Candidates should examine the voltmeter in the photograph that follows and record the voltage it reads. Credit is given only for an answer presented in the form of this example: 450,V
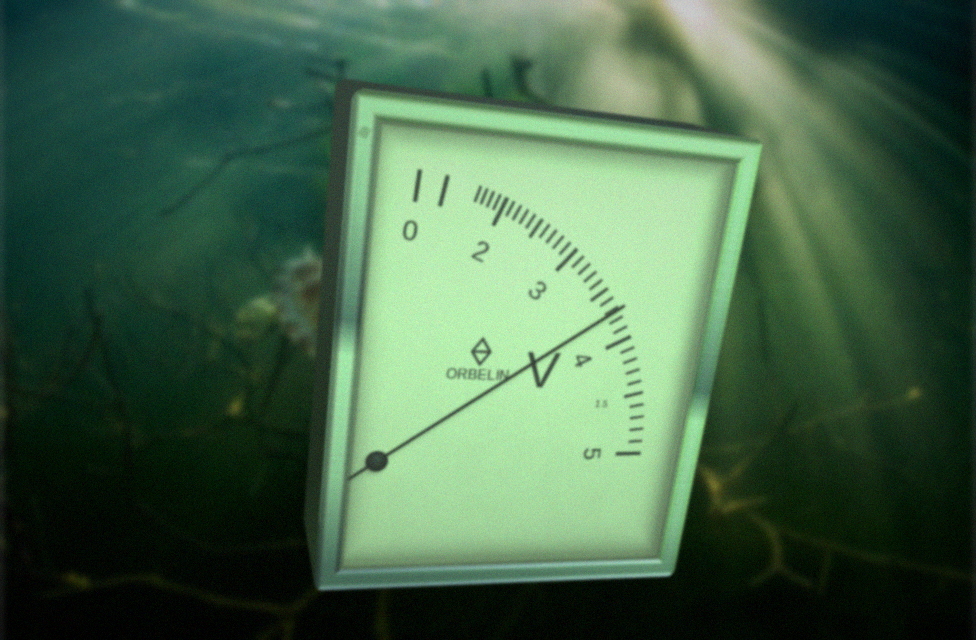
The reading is 3.7,V
